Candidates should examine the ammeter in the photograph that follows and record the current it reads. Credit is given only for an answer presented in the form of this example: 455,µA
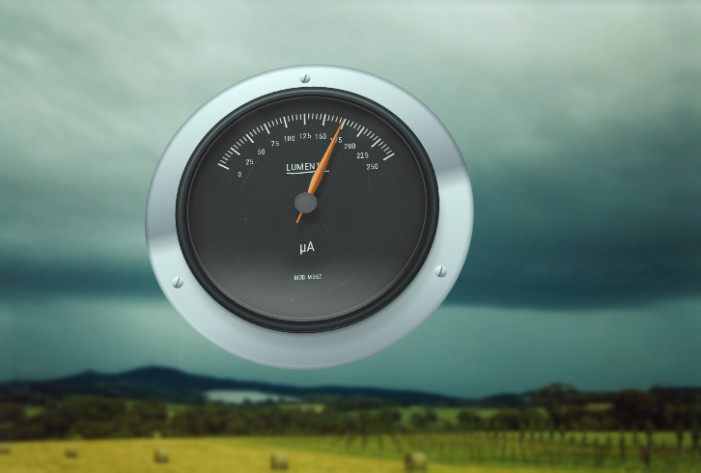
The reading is 175,µA
